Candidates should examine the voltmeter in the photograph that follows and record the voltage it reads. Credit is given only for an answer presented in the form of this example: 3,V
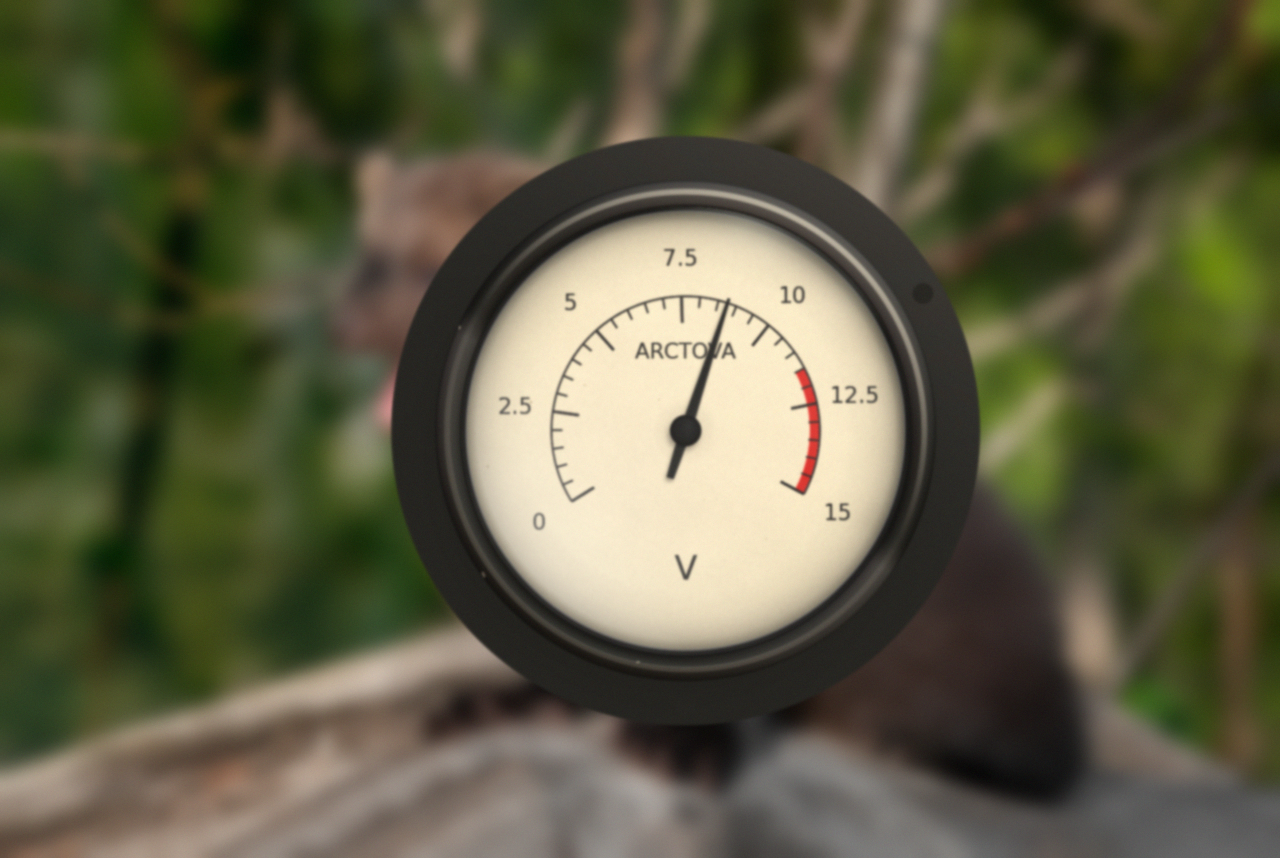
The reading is 8.75,V
